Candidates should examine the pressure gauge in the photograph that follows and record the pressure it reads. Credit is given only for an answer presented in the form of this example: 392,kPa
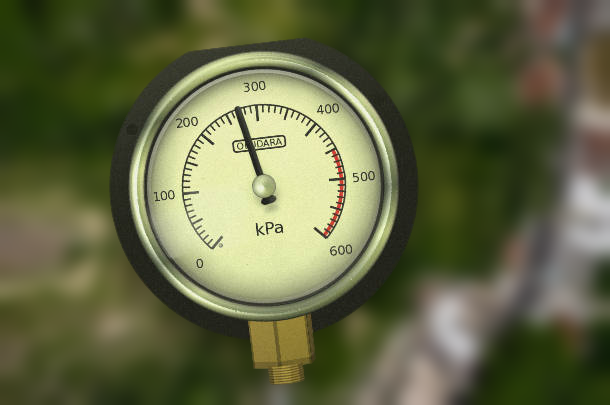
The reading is 270,kPa
